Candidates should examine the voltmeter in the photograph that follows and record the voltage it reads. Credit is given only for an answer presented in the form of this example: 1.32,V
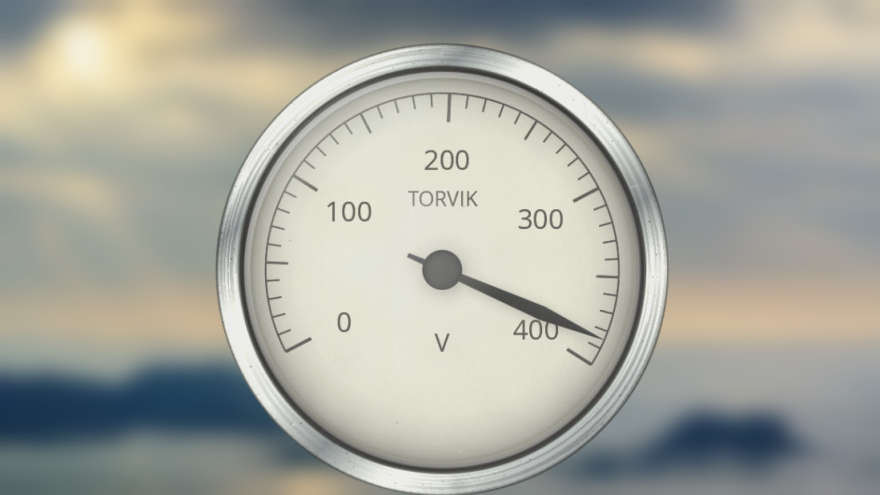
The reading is 385,V
